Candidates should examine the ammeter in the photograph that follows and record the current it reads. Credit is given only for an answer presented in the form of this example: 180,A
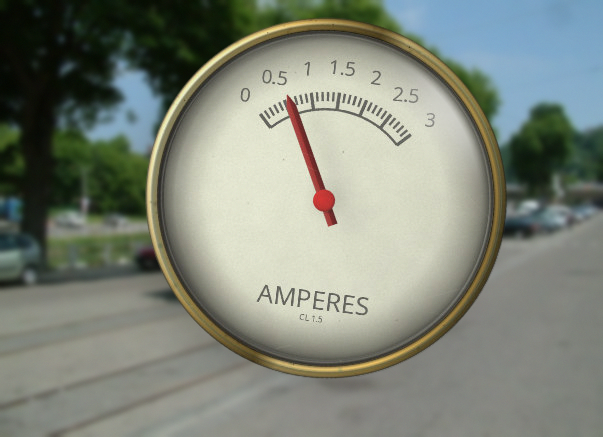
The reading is 0.6,A
